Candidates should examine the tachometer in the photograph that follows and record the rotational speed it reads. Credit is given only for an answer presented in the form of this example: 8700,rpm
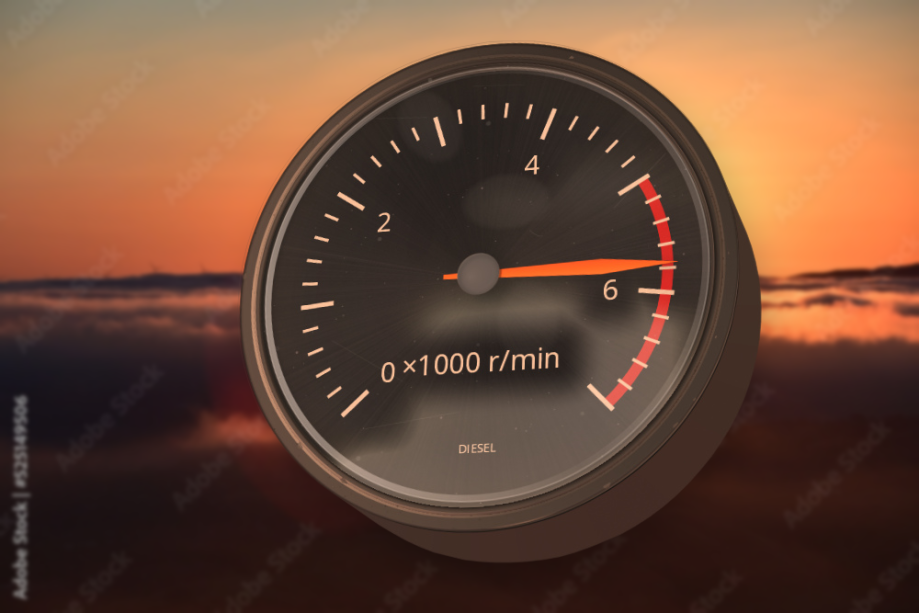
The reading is 5800,rpm
